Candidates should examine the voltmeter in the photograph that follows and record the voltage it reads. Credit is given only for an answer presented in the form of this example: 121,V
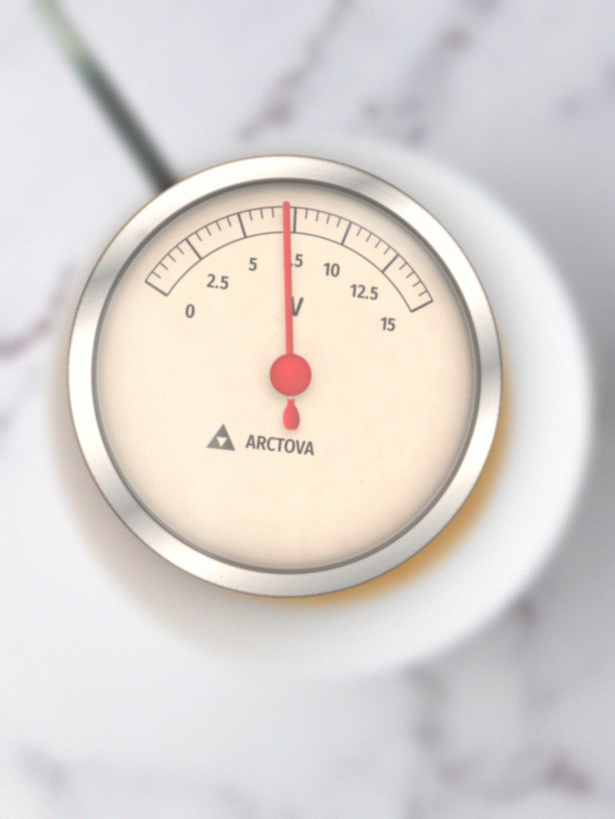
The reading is 7,V
